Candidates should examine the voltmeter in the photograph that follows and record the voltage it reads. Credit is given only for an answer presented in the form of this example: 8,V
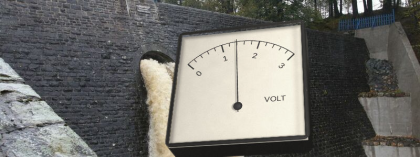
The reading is 1.4,V
